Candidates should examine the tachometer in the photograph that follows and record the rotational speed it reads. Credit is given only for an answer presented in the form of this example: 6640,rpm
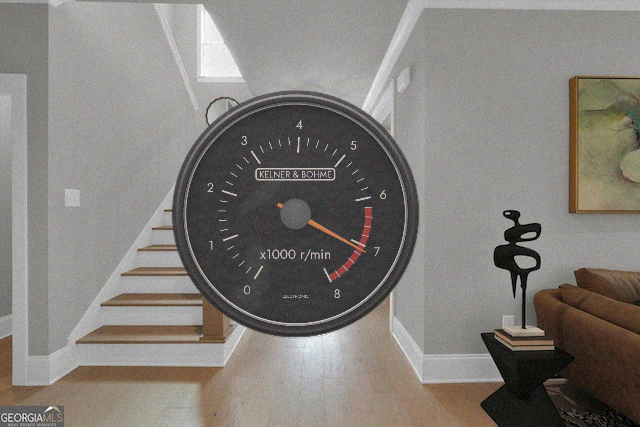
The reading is 7100,rpm
